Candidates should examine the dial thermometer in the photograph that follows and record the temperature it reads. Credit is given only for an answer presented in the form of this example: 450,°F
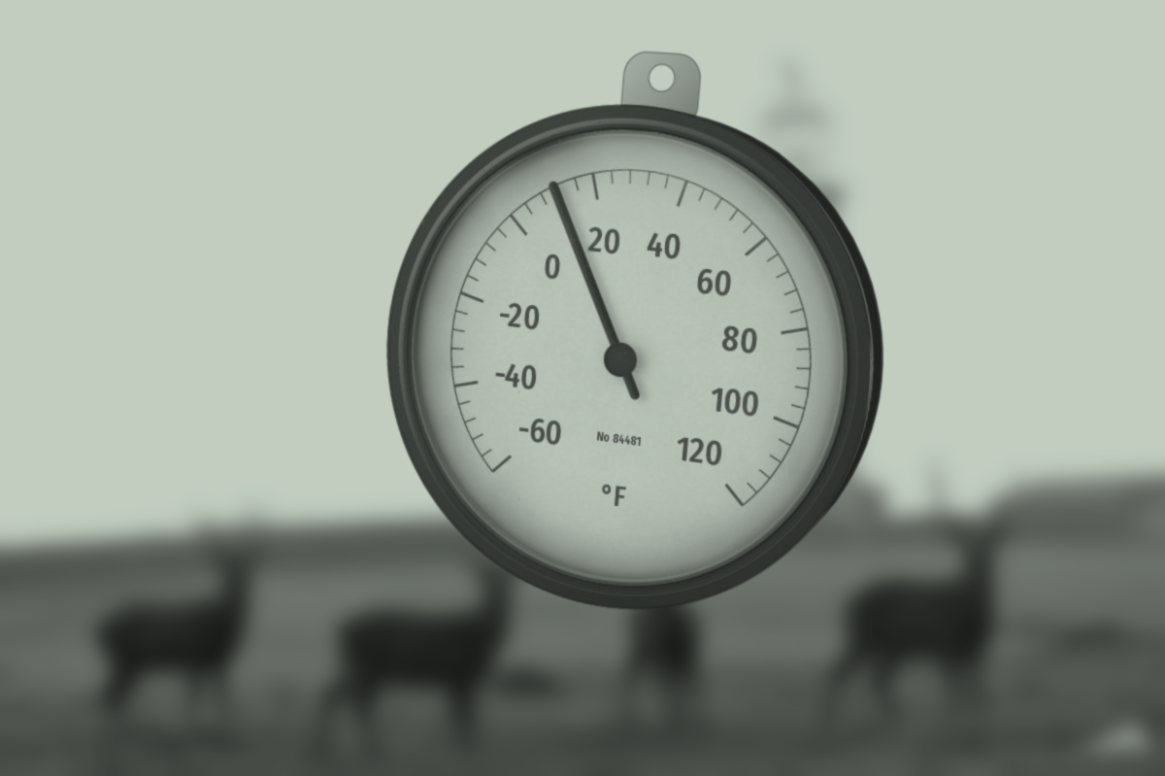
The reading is 12,°F
